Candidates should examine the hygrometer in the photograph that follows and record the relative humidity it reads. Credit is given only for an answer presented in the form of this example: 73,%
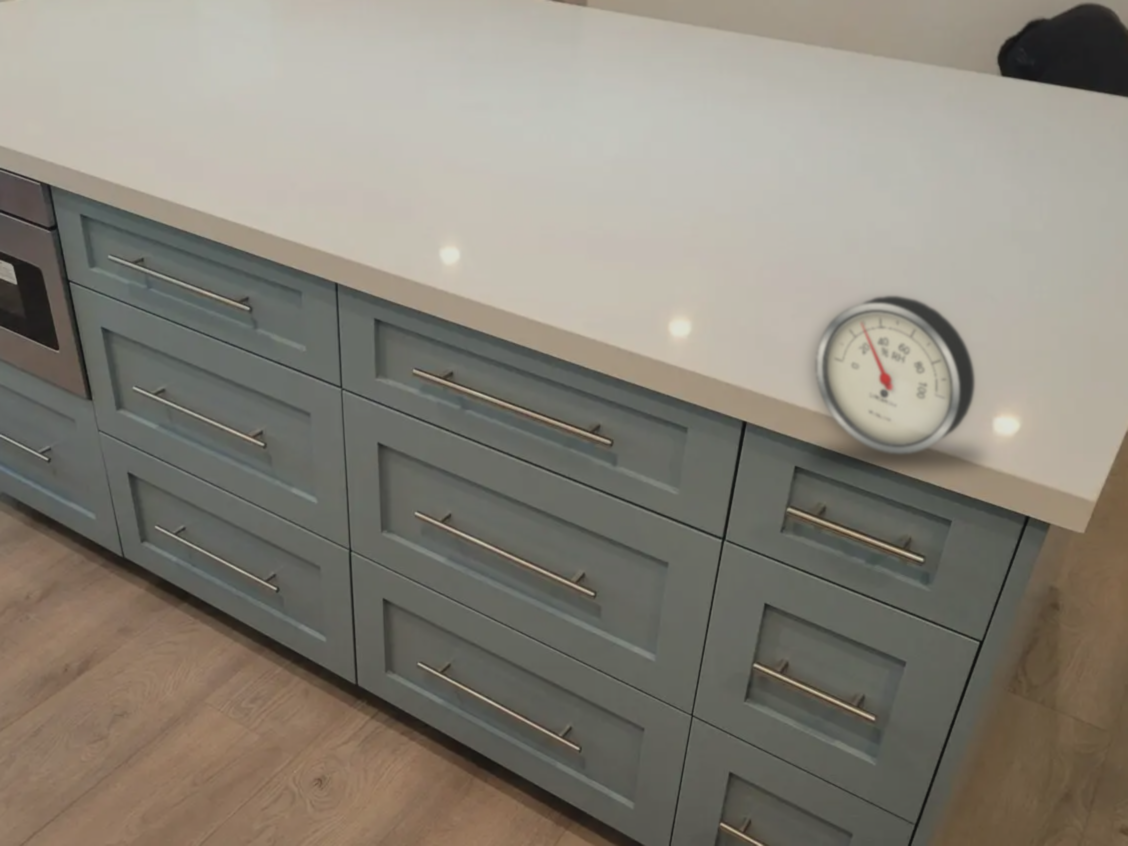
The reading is 30,%
